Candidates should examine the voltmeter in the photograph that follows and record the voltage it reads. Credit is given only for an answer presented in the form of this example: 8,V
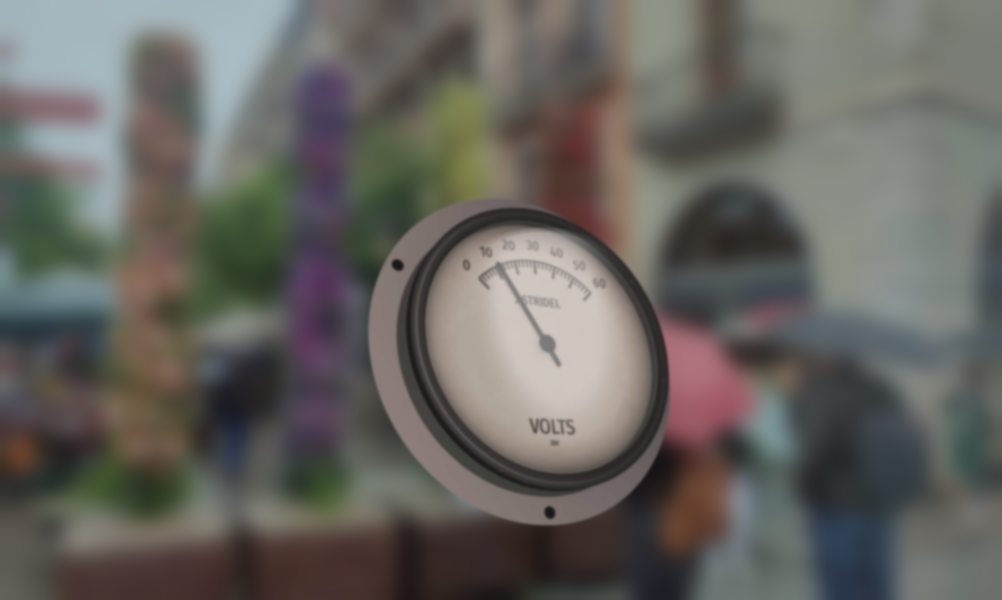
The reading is 10,V
